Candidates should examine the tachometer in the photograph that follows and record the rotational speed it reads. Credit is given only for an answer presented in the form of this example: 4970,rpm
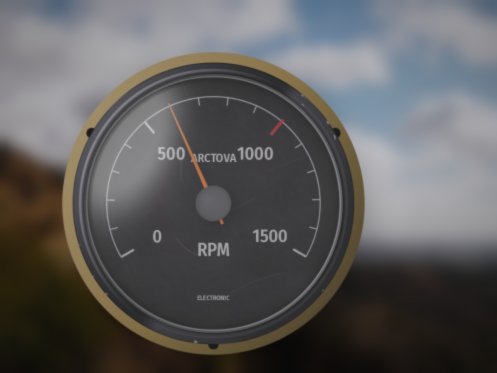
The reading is 600,rpm
